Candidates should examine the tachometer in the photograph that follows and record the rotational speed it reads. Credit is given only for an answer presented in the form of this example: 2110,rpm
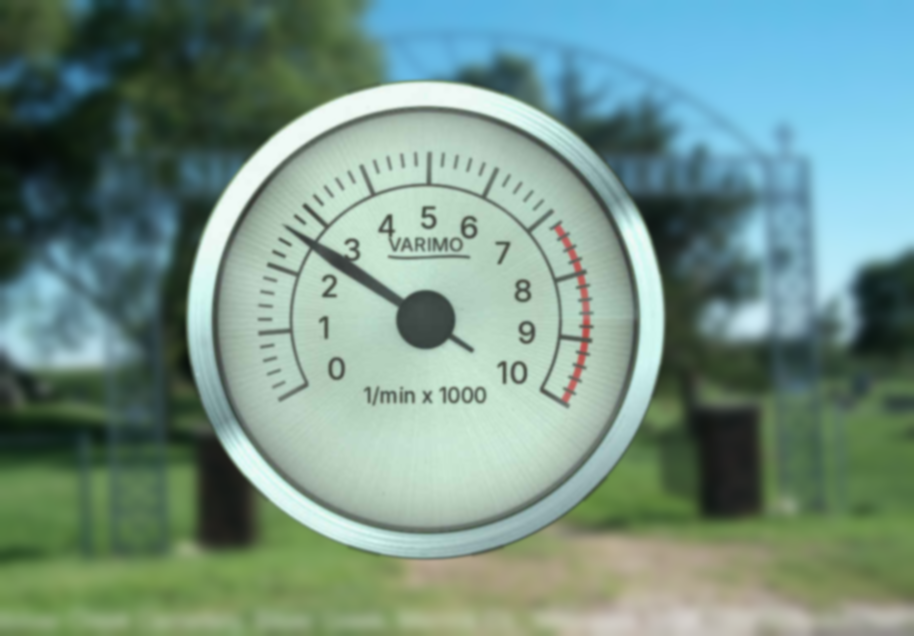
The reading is 2600,rpm
